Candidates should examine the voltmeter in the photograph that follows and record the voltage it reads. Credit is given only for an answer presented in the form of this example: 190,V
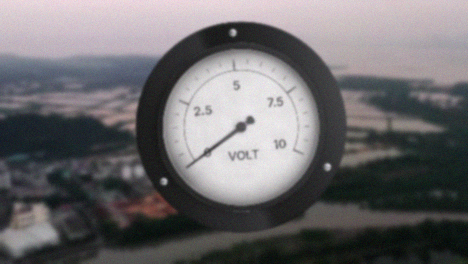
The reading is 0,V
